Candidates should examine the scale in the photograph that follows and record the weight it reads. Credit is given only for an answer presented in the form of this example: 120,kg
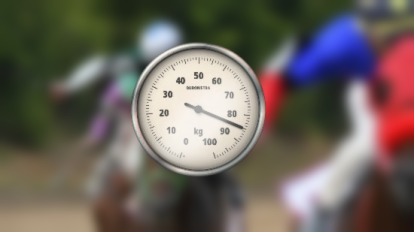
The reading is 85,kg
